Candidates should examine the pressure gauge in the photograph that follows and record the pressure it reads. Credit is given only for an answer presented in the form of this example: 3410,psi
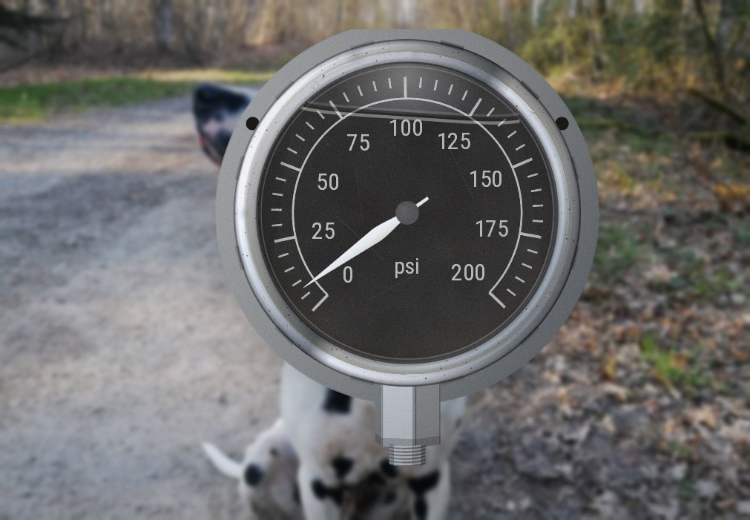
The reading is 7.5,psi
